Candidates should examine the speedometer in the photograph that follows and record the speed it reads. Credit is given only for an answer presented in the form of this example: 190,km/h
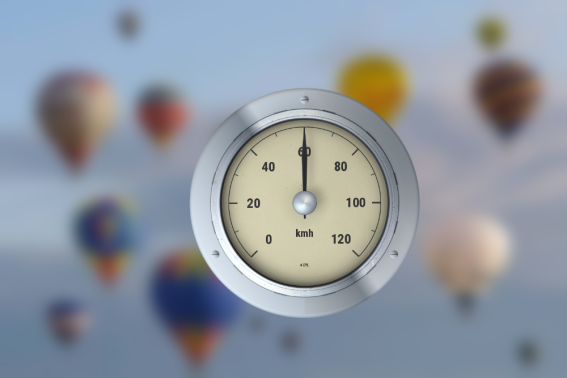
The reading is 60,km/h
